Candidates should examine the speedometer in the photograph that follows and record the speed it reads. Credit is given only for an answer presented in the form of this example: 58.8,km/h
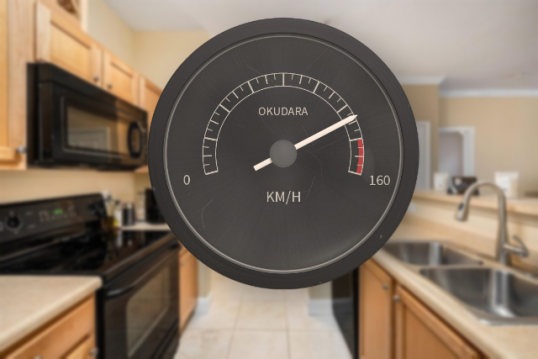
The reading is 127.5,km/h
